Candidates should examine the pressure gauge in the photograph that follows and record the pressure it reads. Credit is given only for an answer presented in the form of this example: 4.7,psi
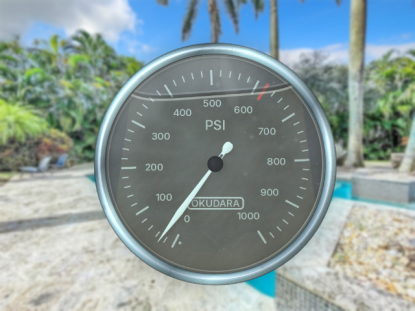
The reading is 30,psi
